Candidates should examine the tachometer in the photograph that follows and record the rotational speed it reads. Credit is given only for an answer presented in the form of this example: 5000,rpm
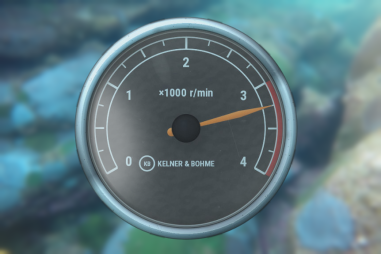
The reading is 3250,rpm
